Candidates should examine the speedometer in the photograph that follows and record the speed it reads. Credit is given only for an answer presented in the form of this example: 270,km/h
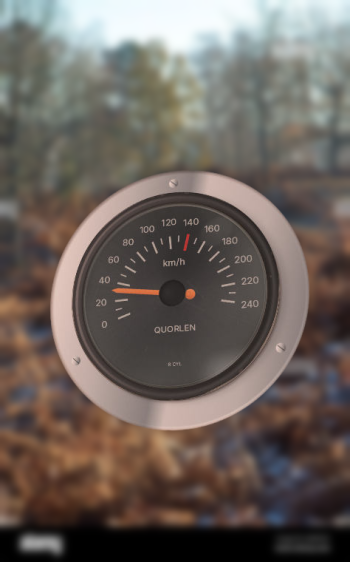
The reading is 30,km/h
